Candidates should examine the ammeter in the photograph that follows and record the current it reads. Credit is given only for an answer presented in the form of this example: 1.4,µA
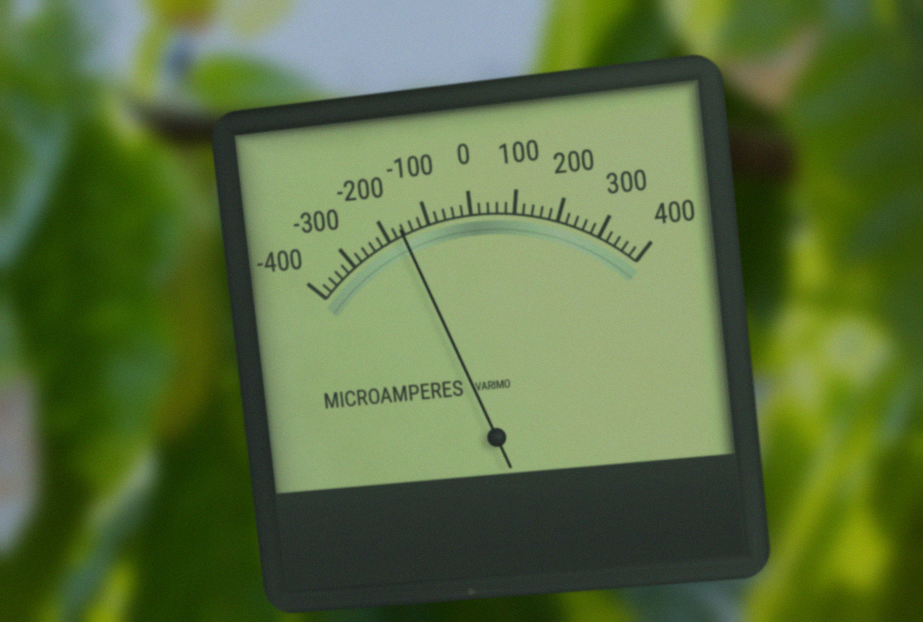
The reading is -160,µA
